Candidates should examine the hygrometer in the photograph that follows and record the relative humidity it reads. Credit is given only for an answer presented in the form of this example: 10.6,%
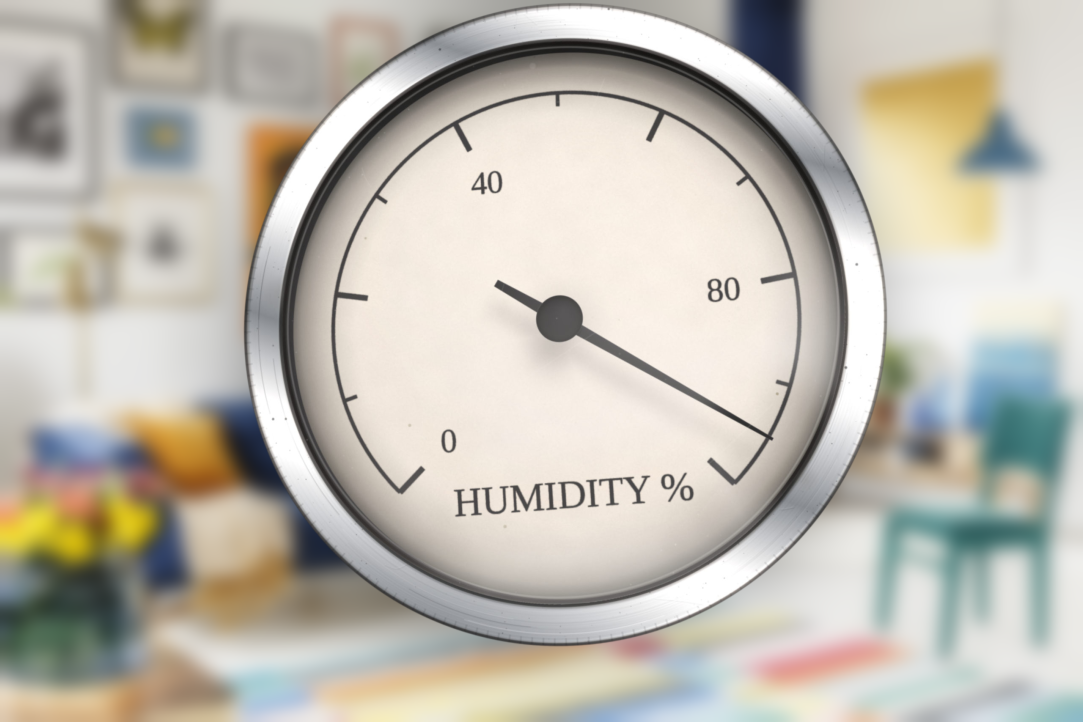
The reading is 95,%
